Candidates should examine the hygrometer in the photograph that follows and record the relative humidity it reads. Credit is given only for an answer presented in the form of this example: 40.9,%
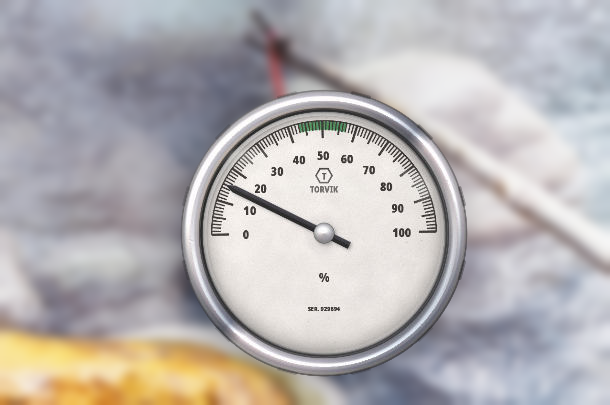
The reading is 15,%
